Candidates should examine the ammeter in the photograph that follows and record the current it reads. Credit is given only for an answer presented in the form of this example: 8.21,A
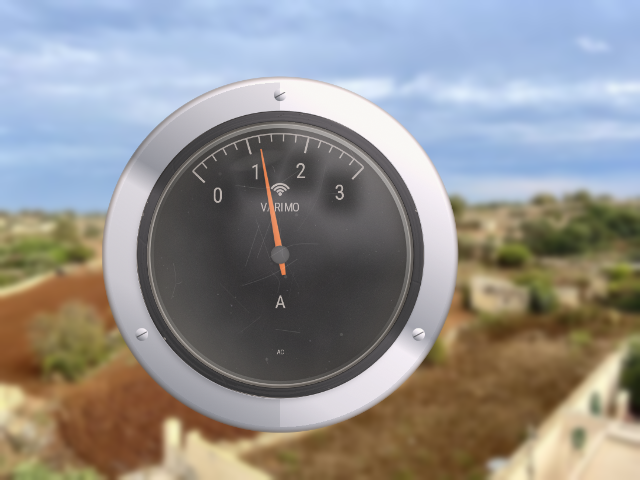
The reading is 1.2,A
